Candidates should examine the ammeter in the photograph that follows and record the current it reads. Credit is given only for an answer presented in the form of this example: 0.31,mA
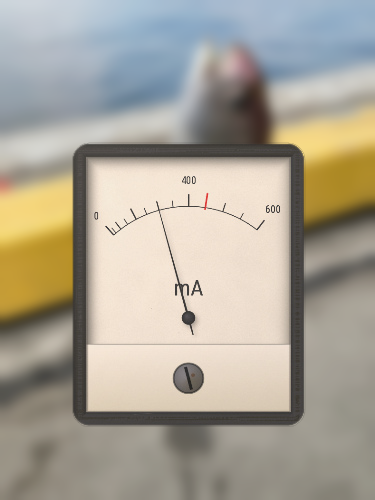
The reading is 300,mA
